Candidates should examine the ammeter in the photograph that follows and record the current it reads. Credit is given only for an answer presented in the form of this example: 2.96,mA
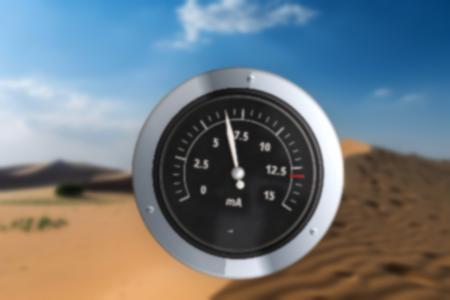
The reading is 6.5,mA
